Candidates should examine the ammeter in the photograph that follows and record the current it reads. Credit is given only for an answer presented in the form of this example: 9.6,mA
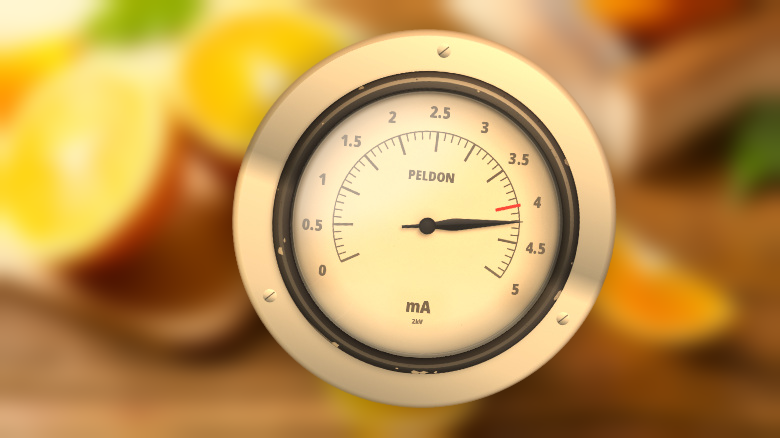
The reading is 4.2,mA
